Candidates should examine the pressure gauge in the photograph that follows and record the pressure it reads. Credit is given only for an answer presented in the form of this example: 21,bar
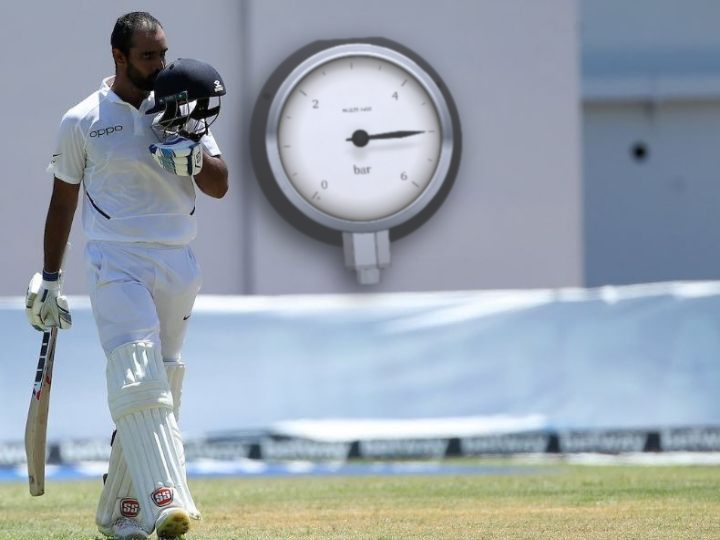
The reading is 5,bar
